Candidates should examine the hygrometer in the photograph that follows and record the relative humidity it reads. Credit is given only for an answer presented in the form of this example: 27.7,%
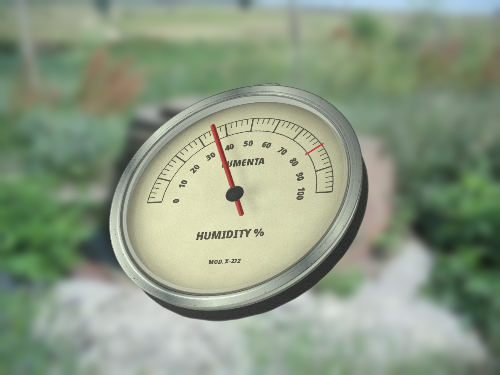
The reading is 36,%
